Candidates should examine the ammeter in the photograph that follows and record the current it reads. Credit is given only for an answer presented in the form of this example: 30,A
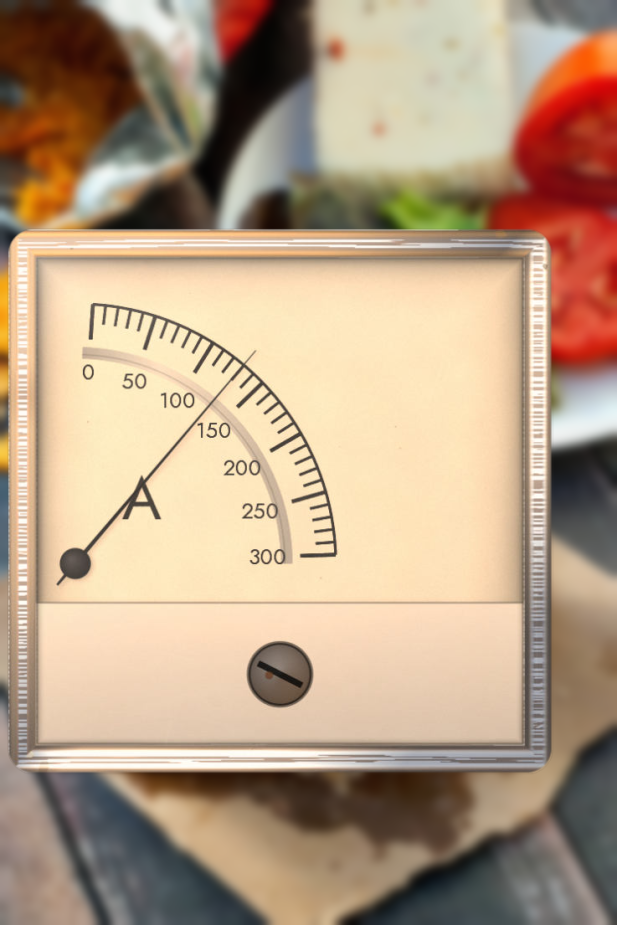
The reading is 130,A
